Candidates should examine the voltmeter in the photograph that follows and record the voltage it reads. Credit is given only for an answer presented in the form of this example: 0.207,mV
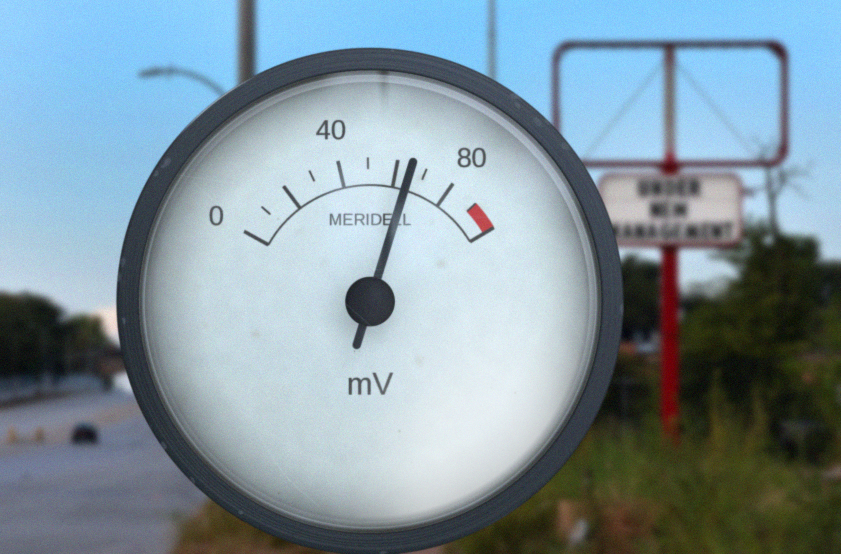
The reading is 65,mV
